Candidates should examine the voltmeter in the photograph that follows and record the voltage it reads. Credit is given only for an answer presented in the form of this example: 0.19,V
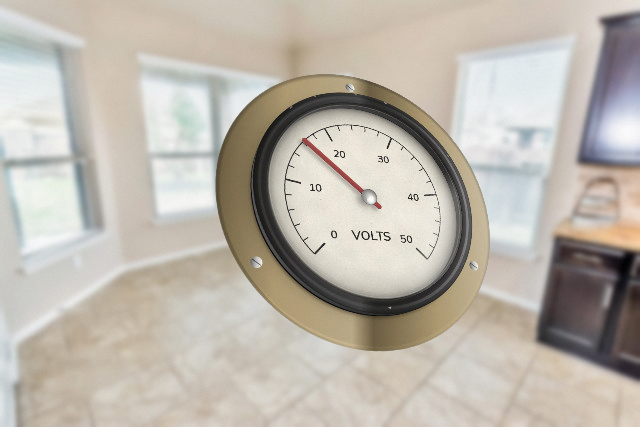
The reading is 16,V
